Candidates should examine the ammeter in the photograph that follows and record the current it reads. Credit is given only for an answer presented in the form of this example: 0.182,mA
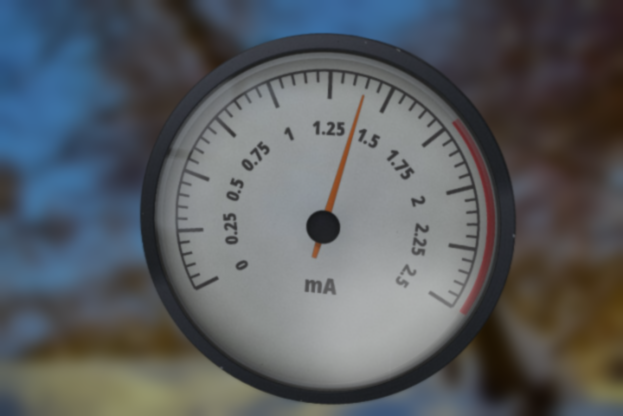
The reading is 1.4,mA
